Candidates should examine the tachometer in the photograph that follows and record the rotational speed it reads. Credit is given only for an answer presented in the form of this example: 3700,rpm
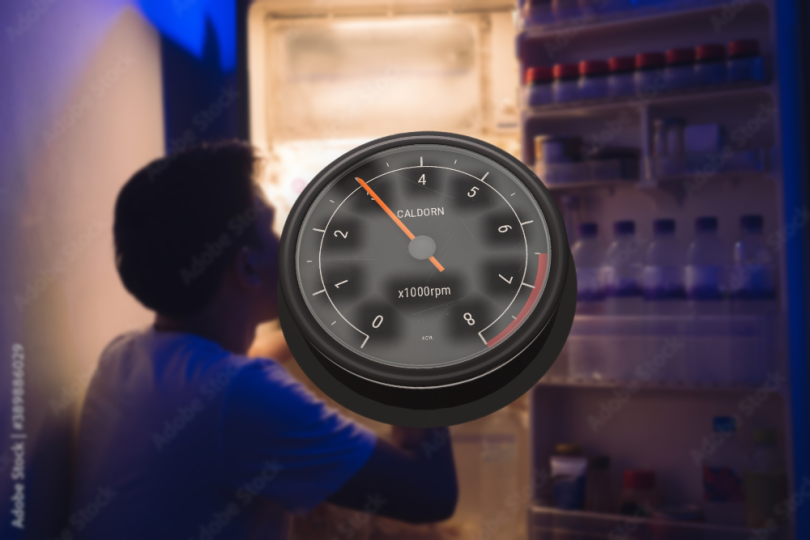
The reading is 3000,rpm
